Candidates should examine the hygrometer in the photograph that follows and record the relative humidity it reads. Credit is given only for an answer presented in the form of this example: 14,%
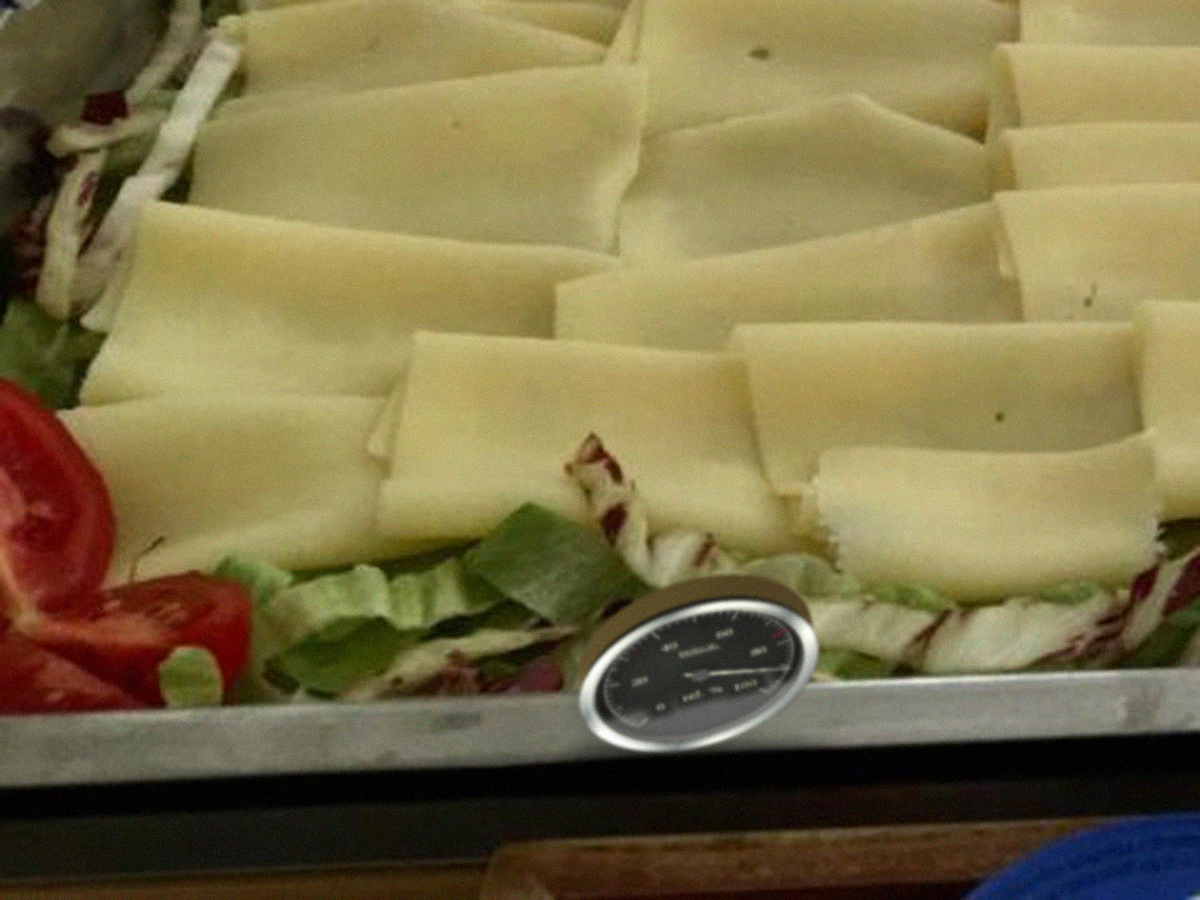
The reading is 90,%
